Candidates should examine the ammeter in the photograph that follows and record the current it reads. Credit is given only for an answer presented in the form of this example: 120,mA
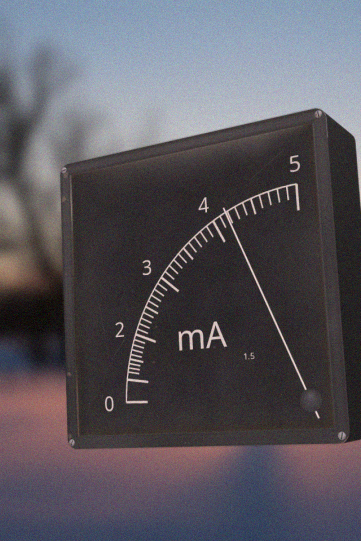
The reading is 4.2,mA
